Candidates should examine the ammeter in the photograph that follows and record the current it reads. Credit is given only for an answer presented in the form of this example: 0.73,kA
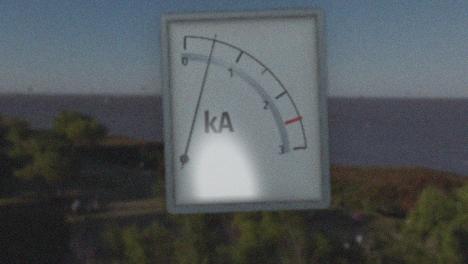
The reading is 0.5,kA
